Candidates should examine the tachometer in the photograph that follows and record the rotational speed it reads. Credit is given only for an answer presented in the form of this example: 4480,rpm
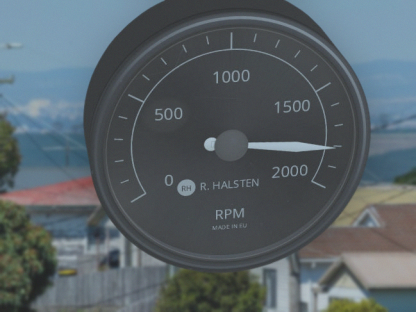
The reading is 1800,rpm
